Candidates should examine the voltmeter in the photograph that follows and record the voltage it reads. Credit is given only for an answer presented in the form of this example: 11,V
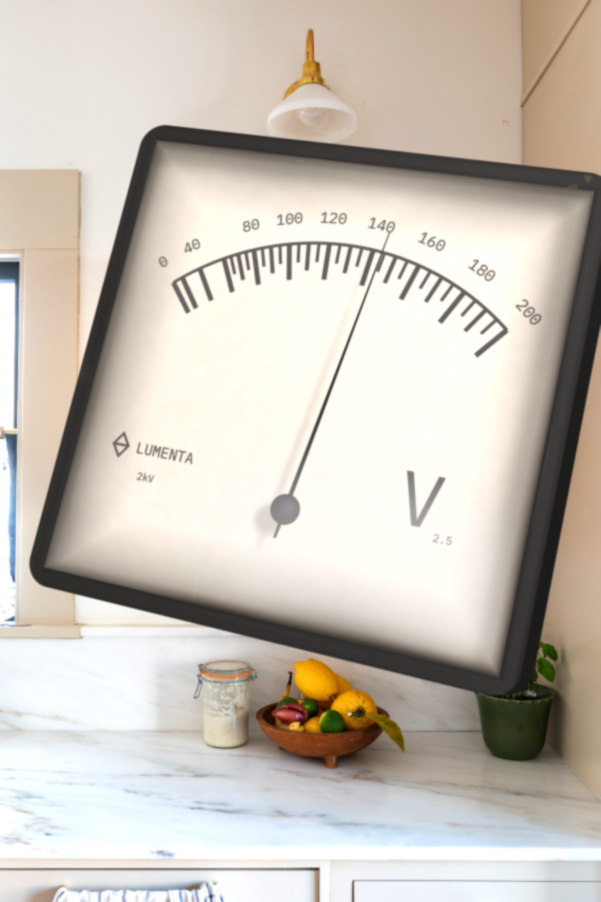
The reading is 145,V
